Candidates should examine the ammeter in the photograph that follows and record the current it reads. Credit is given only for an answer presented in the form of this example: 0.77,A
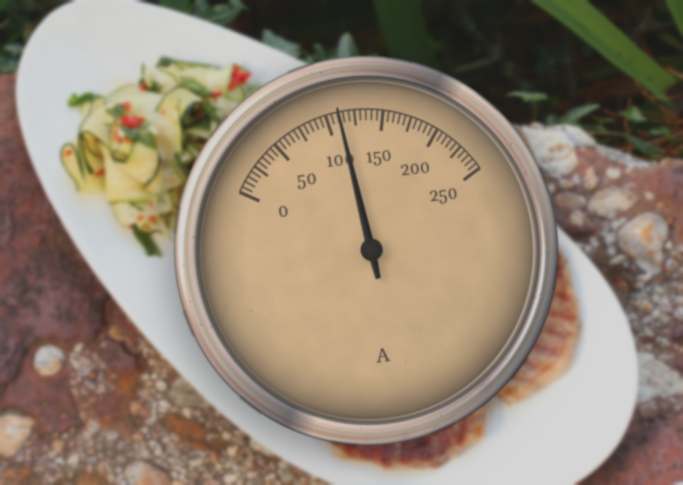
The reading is 110,A
